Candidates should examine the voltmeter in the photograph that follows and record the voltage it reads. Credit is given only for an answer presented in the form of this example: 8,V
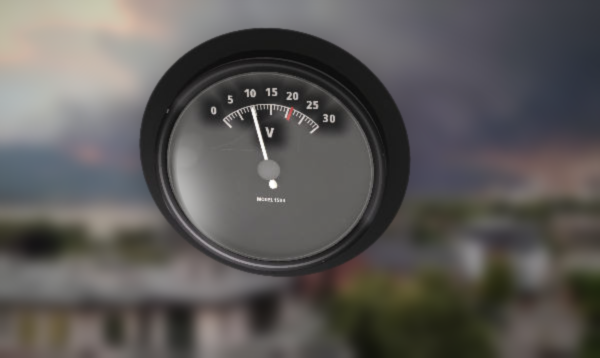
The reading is 10,V
